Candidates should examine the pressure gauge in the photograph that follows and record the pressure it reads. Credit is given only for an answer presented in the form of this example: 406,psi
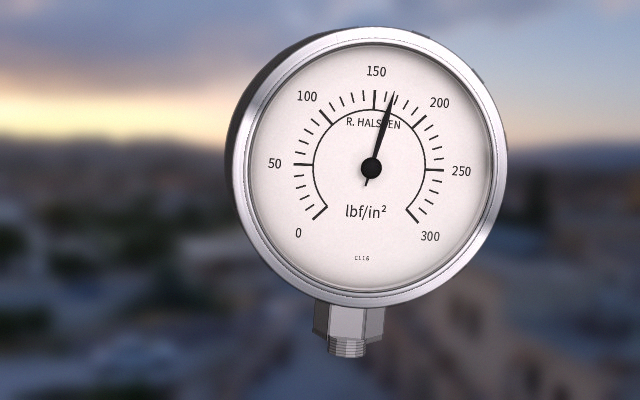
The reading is 165,psi
